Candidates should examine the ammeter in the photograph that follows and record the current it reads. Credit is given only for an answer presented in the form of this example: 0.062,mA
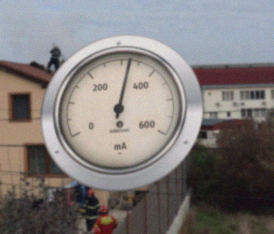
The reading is 325,mA
